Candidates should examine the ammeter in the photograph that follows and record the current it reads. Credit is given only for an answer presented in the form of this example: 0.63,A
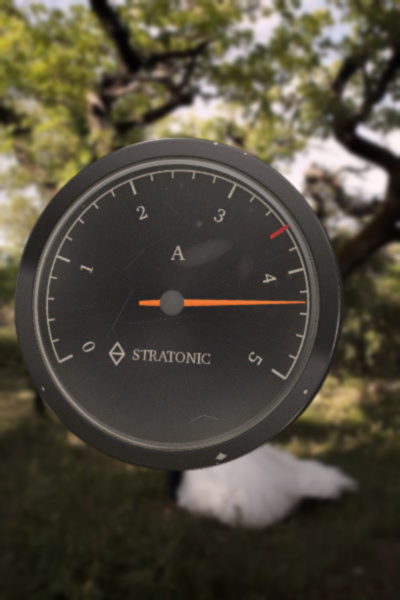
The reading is 4.3,A
